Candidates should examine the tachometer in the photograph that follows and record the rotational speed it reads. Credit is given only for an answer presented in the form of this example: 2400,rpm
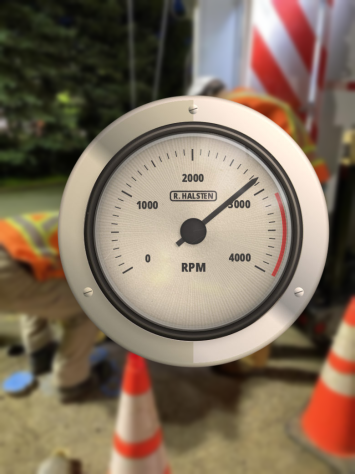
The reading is 2850,rpm
